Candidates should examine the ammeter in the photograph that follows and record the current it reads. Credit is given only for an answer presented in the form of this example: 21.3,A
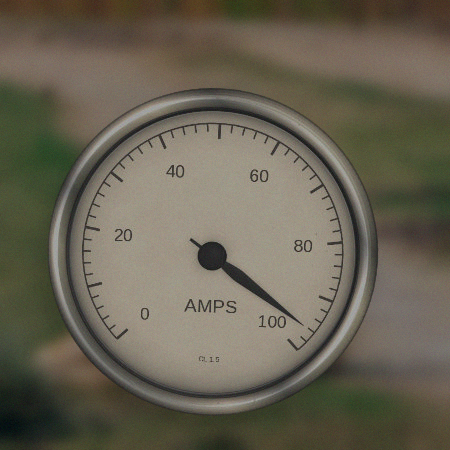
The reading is 96,A
